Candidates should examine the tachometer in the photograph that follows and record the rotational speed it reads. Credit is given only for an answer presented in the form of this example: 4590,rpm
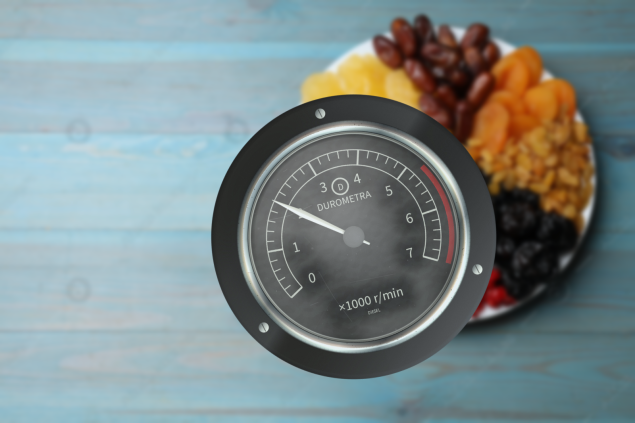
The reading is 2000,rpm
